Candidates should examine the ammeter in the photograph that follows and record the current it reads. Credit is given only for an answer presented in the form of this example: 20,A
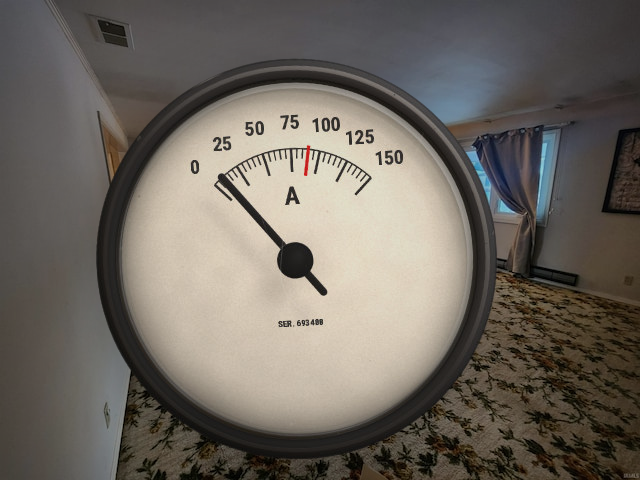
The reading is 10,A
